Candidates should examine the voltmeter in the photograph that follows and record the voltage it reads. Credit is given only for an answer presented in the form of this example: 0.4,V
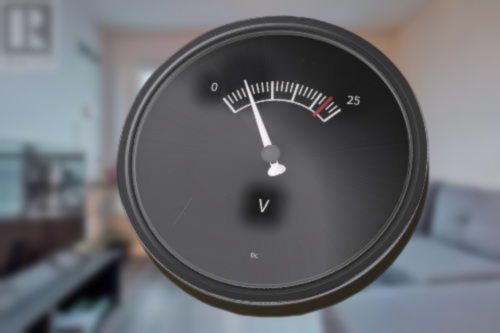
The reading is 5,V
